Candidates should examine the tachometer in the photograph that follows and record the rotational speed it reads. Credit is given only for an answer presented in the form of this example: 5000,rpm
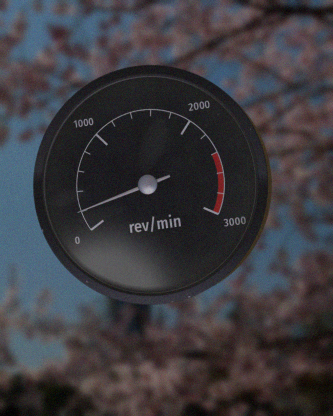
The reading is 200,rpm
